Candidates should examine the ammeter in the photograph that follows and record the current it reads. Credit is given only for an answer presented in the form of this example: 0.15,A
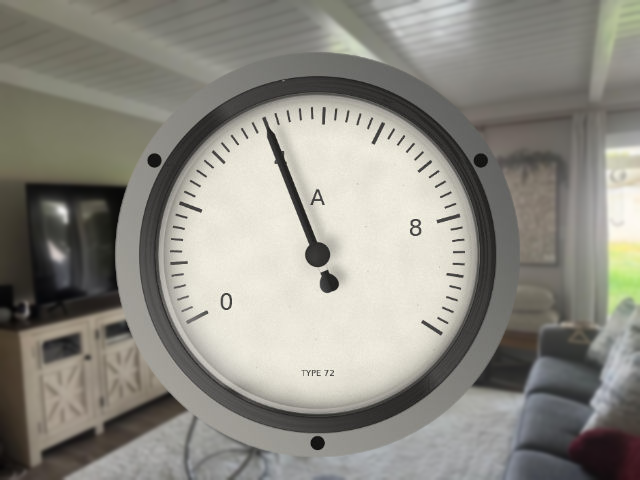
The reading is 4,A
